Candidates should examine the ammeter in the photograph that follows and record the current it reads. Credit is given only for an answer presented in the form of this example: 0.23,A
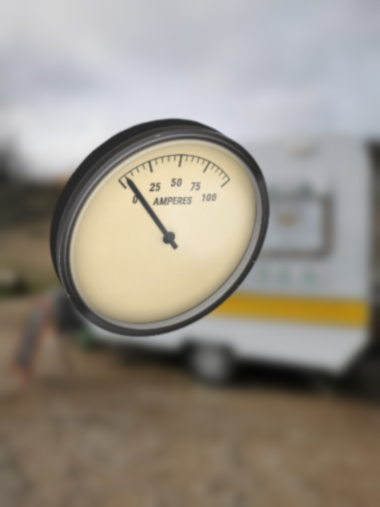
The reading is 5,A
